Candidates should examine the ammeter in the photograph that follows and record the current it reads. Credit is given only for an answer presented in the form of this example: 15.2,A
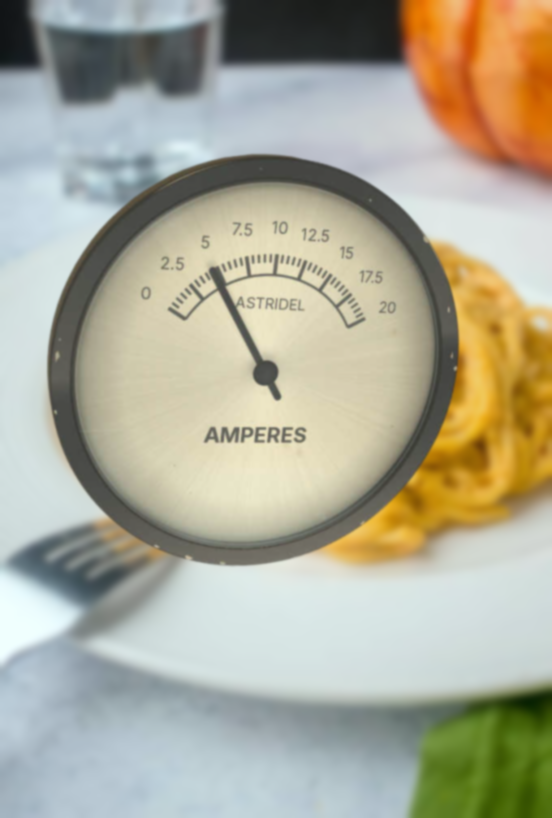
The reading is 4.5,A
